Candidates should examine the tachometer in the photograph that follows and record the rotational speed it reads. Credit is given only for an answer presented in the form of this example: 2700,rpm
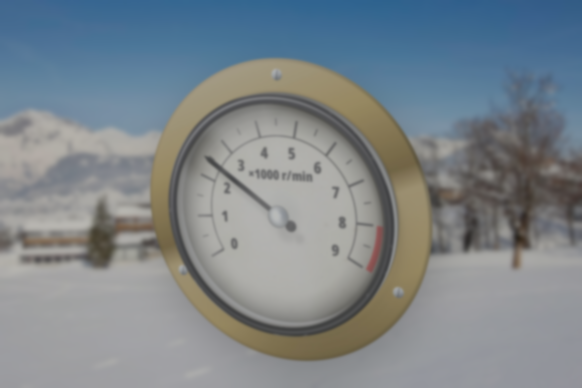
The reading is 2500,rpm
